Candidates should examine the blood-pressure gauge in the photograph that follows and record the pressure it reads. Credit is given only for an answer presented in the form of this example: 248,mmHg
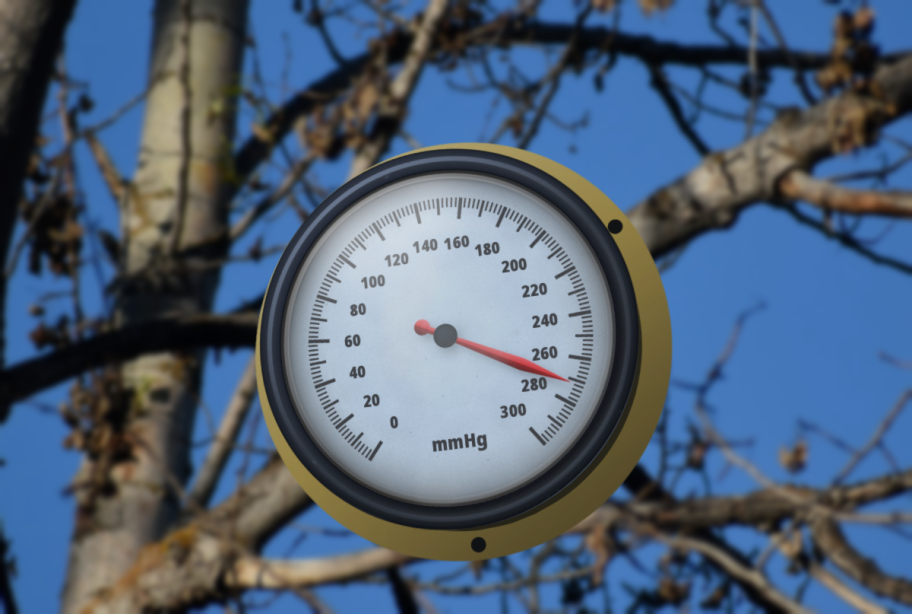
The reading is 272,mmHg
